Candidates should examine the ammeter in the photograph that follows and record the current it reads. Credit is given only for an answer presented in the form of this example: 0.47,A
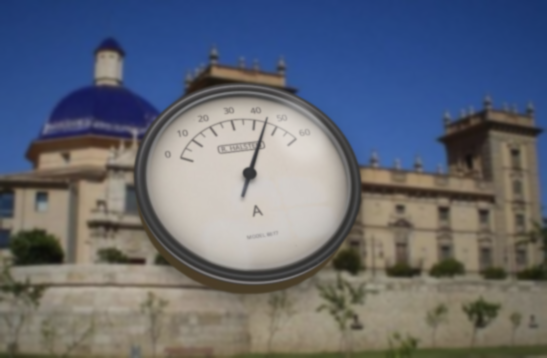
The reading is 45,A
